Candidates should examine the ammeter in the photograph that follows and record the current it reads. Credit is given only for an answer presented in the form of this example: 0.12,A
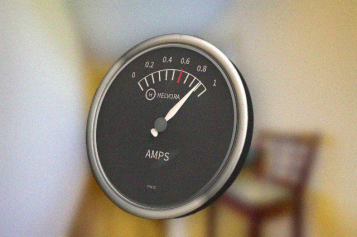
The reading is 0.9,A
